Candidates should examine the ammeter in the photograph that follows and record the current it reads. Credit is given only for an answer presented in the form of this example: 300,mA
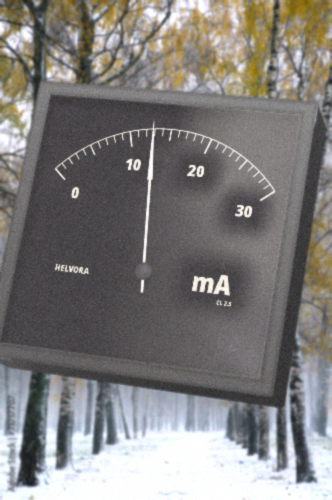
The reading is 13,mA
